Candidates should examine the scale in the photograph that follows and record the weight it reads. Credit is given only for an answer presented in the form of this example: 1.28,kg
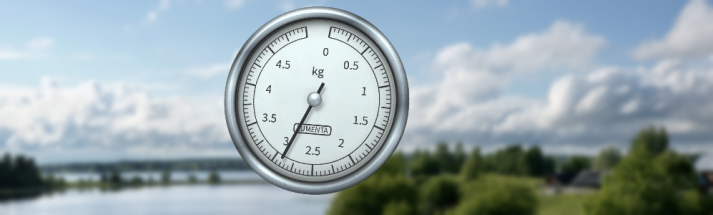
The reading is 2.9,kg
